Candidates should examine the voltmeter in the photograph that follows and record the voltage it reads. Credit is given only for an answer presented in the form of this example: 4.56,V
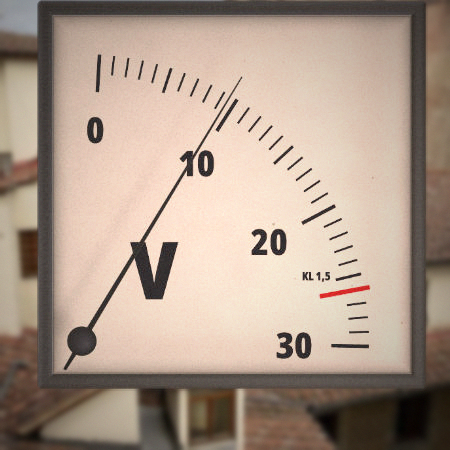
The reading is 9.5,V
